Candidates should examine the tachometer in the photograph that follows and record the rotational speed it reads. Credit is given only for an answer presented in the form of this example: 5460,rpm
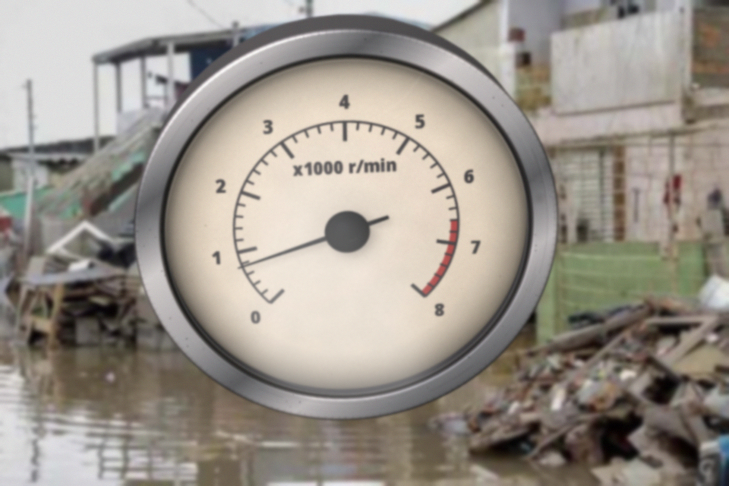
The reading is 800,rpm
